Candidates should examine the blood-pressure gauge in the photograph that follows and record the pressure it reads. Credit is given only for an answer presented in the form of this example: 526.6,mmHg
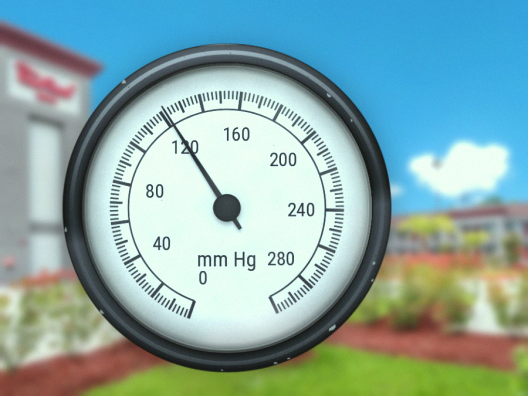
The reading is 122,mmHg
